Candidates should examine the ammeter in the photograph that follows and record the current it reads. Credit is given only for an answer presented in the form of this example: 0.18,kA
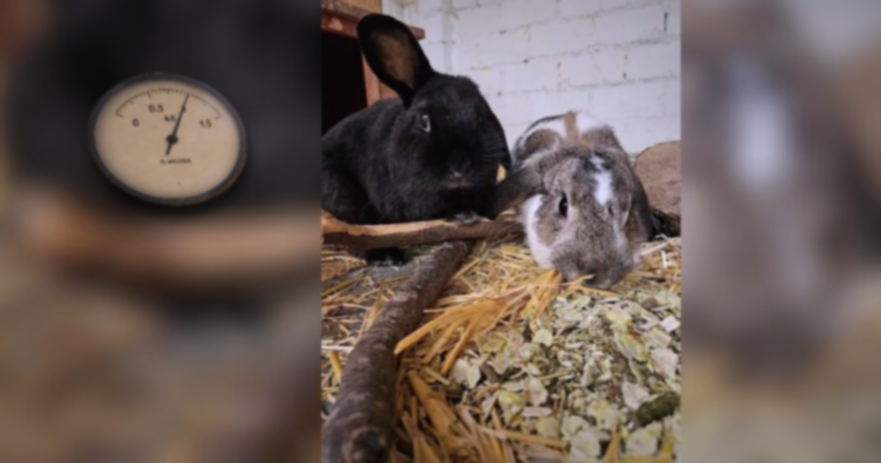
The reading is 1,kA
